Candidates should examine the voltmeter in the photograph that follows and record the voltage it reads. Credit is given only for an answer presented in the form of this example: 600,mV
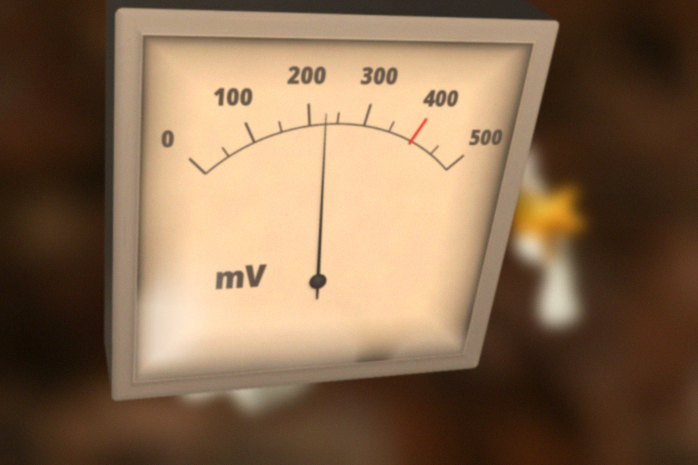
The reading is 225,mV
